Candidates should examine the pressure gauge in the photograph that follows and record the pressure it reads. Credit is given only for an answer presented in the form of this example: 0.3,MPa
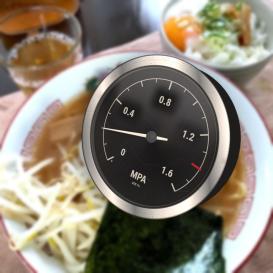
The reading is 0.2,MPa
